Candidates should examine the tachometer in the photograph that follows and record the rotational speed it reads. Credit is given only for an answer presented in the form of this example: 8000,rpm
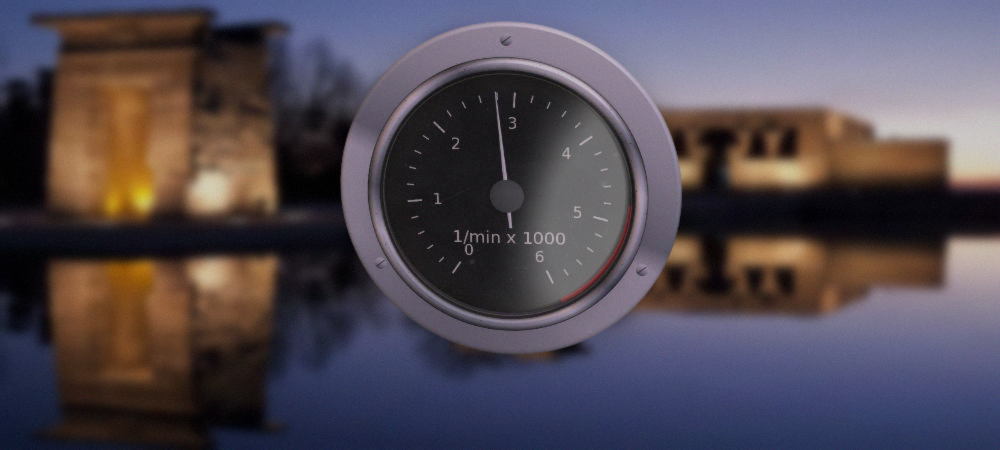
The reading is 2800,rpm
